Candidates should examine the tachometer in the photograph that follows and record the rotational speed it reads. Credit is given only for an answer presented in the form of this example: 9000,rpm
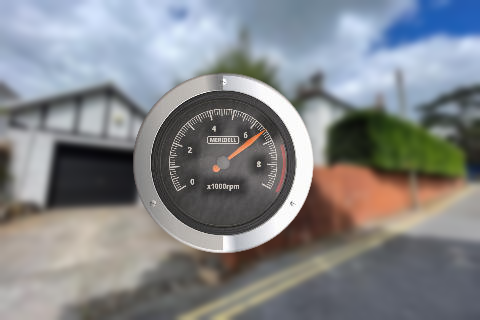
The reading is 6500,rpm
